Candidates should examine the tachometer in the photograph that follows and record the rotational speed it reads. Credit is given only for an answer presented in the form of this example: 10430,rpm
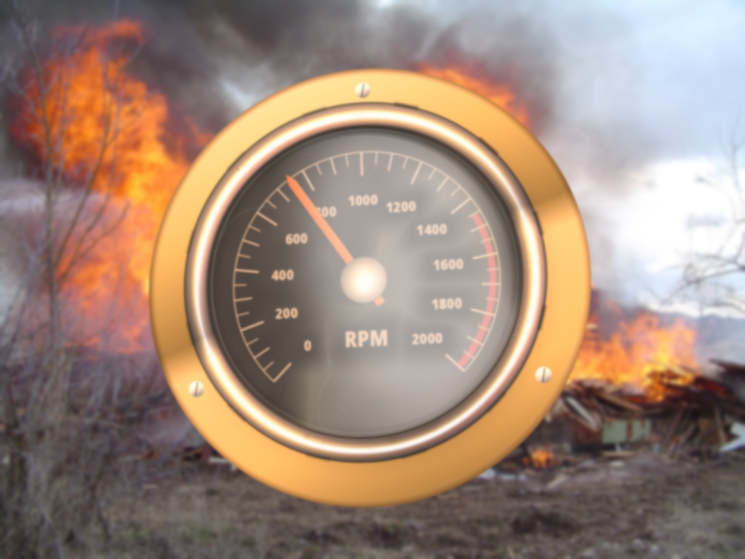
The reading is 750,rpm
